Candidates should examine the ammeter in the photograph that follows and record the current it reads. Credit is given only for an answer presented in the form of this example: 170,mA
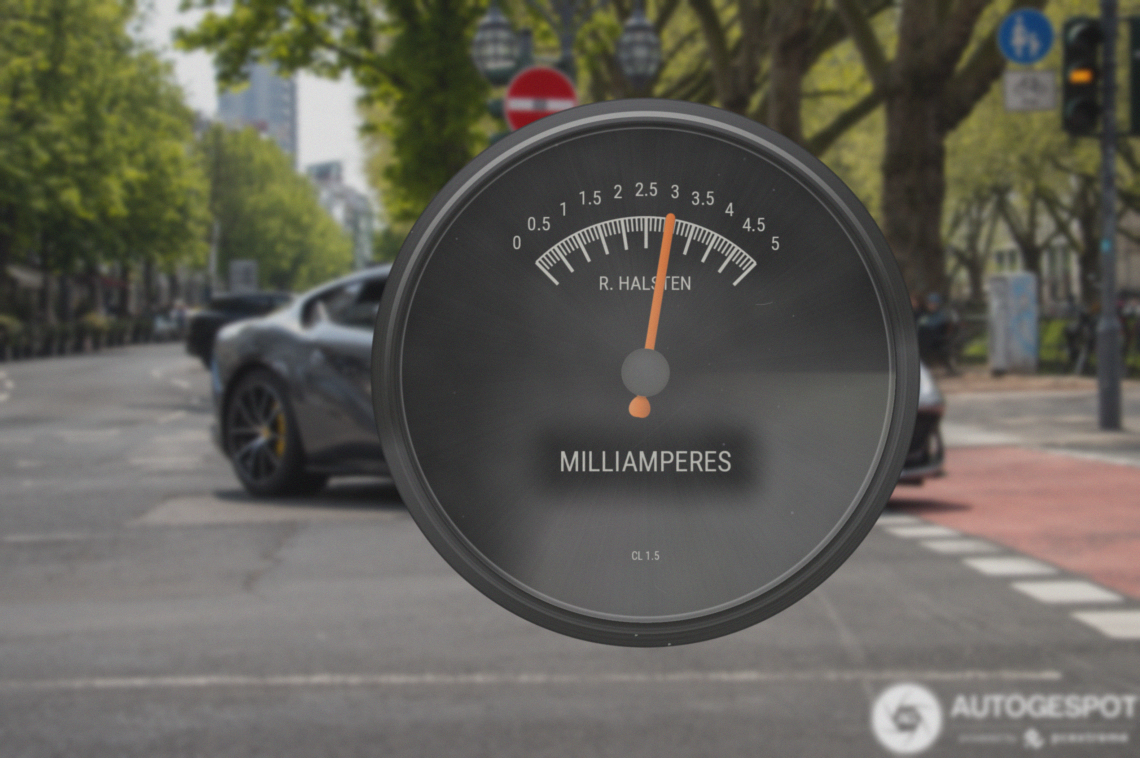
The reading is 3,mA
